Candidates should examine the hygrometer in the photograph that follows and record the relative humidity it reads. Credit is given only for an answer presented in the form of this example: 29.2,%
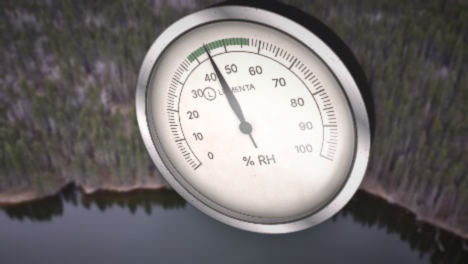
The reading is 45,%
